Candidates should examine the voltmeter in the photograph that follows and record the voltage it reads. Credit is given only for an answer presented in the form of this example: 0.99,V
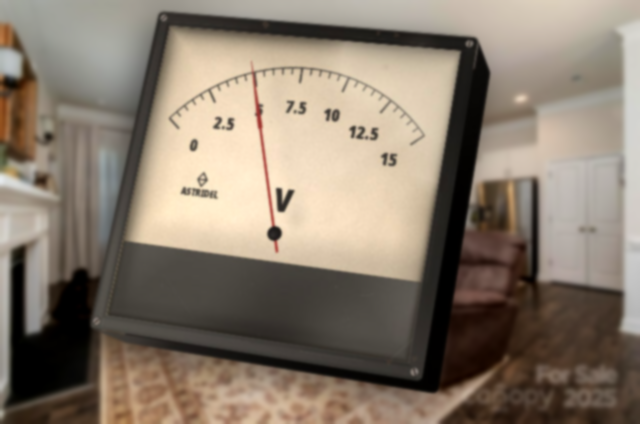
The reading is 5,V
